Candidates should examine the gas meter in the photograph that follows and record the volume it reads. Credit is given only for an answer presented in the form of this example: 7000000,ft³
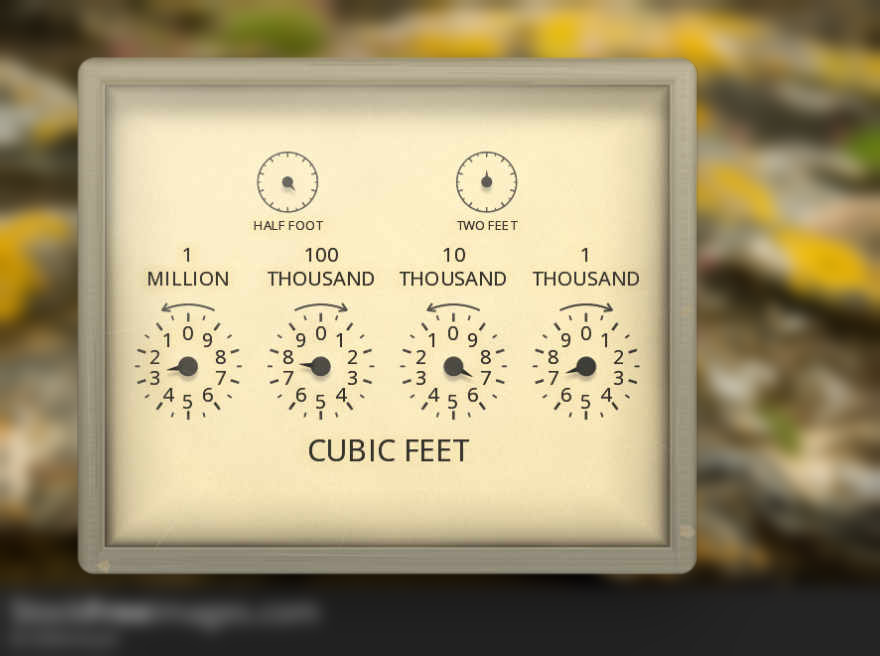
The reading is 276700,ft³
